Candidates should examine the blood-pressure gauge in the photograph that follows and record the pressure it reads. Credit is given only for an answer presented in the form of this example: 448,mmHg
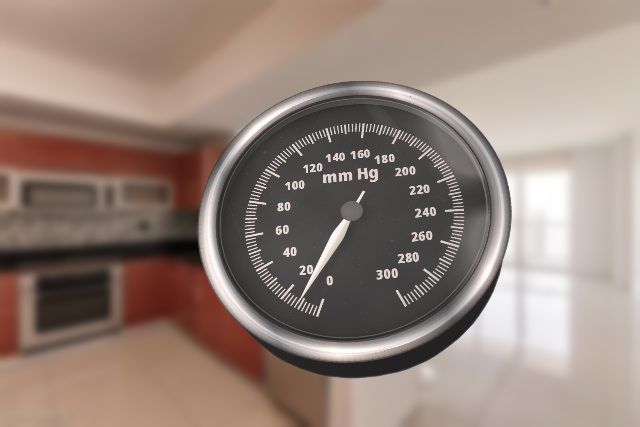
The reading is 10,mmHg
